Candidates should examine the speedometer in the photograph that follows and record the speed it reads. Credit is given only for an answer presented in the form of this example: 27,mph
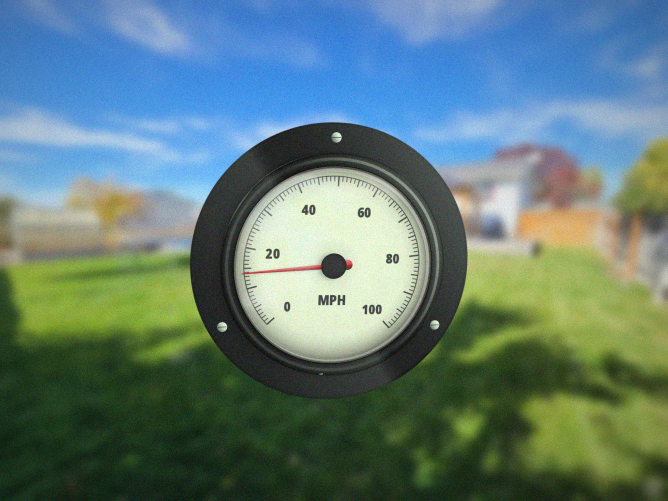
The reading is 14,mph
